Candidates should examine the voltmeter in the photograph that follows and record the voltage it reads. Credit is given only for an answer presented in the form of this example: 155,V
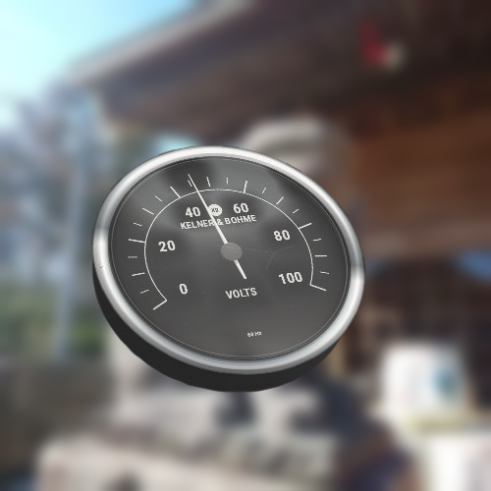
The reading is 45,V
